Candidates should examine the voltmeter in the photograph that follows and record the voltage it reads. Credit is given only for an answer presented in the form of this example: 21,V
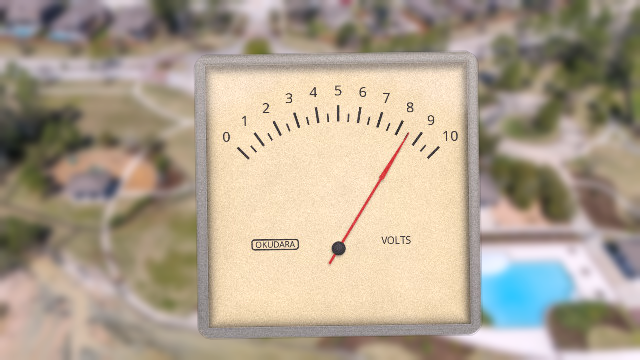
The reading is 8.5,V
